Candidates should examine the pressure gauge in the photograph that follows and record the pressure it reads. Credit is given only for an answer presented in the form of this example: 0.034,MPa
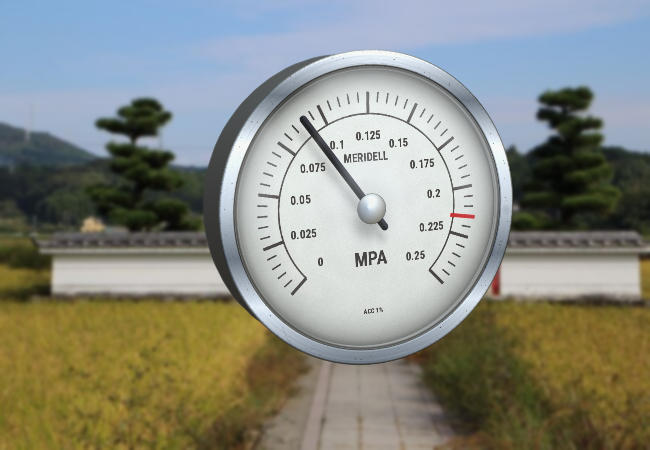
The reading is 0.09,MPa
